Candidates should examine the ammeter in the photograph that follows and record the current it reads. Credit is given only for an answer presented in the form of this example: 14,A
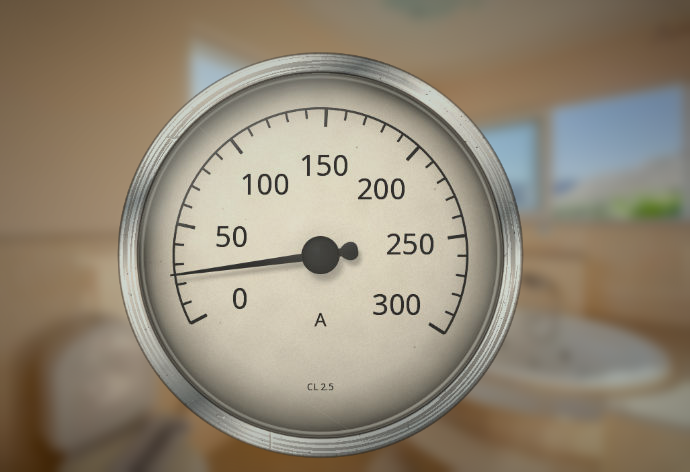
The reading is 25,A
